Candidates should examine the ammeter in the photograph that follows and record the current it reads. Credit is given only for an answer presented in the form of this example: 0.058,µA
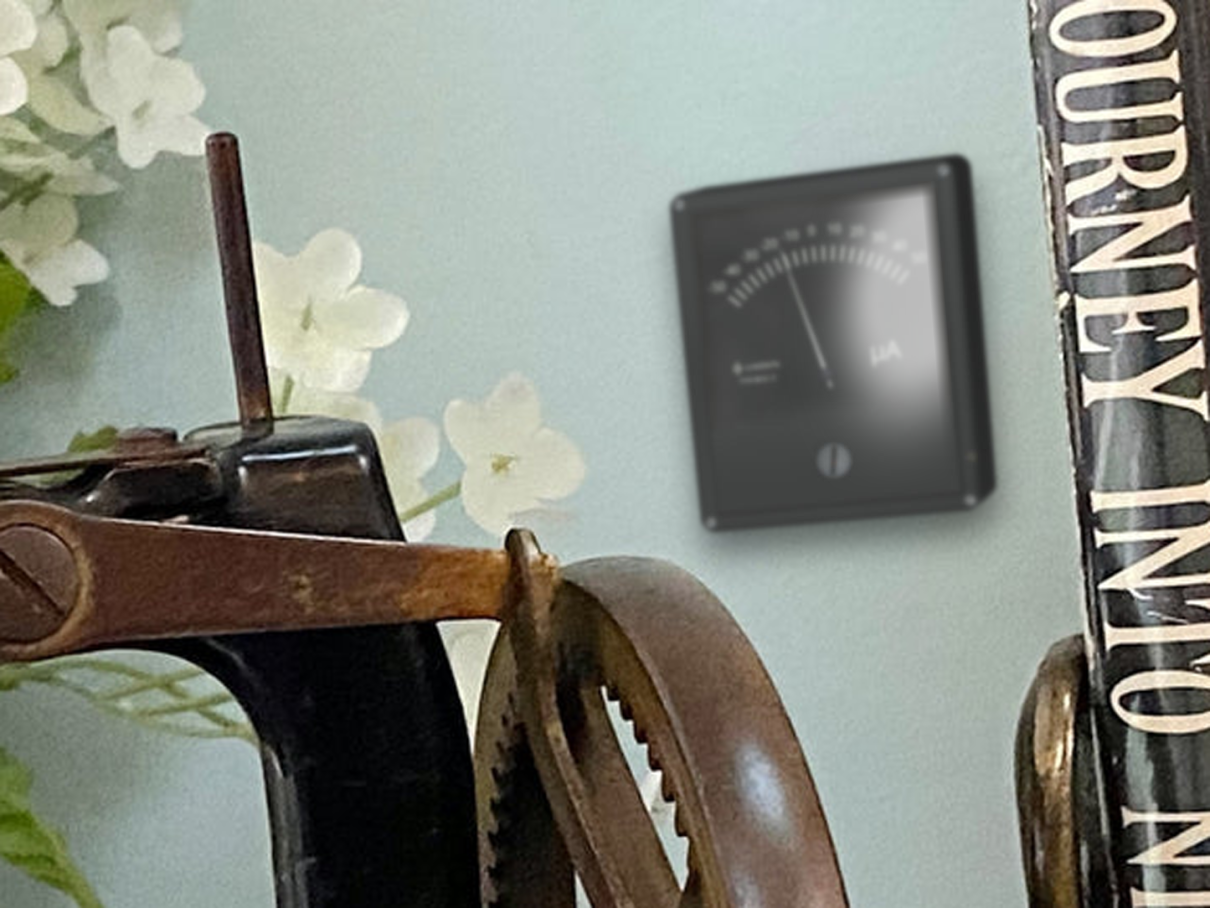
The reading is -15,µA
